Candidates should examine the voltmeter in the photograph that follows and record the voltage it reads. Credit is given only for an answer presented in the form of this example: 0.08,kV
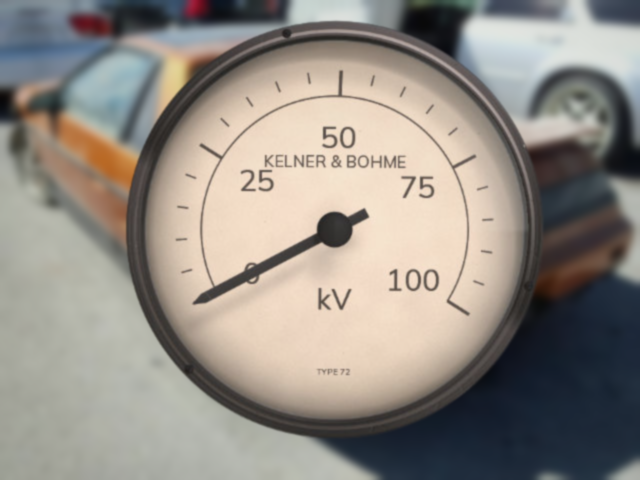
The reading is 0,kV
